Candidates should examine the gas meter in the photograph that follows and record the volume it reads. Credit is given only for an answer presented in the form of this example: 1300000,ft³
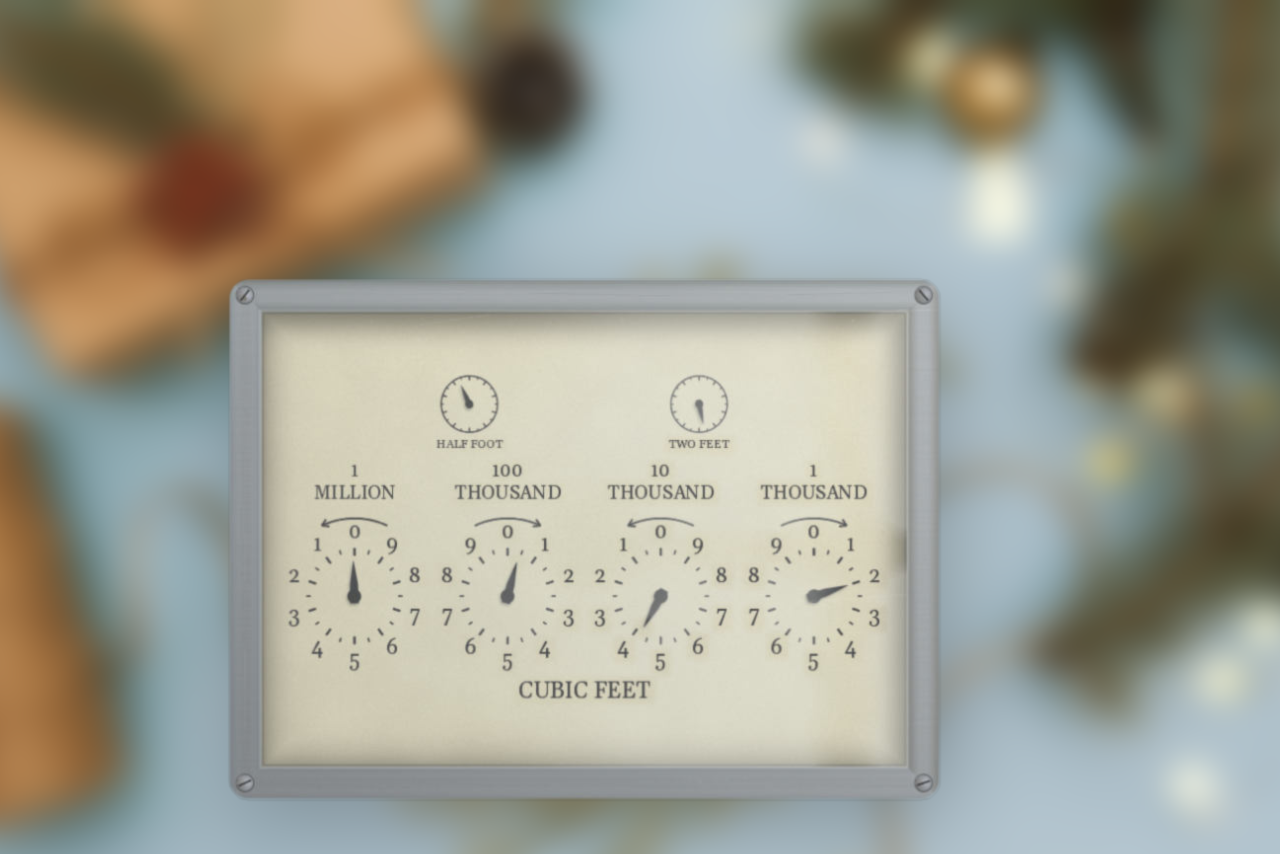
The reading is 4200,ft³
